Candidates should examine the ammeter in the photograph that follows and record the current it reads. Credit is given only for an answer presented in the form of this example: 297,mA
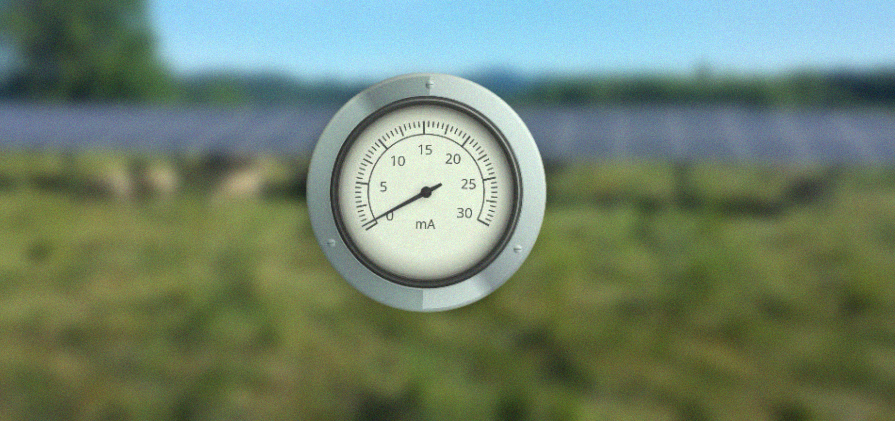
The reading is 0.5,mA
